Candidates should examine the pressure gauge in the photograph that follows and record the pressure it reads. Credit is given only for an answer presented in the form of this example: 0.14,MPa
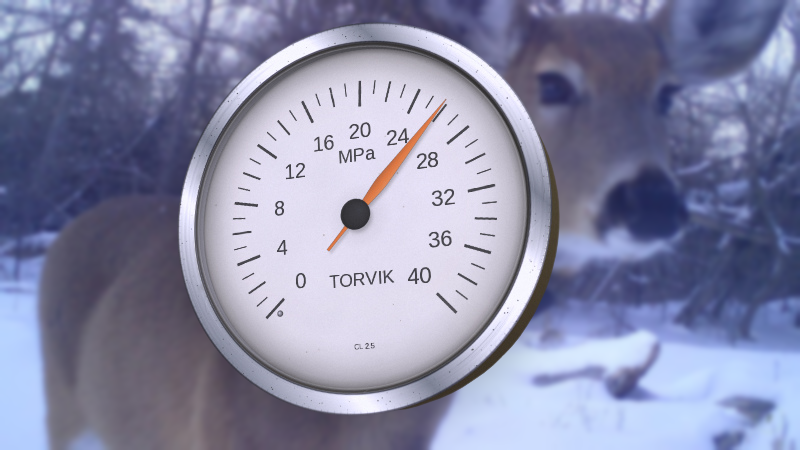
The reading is 26,MPa
